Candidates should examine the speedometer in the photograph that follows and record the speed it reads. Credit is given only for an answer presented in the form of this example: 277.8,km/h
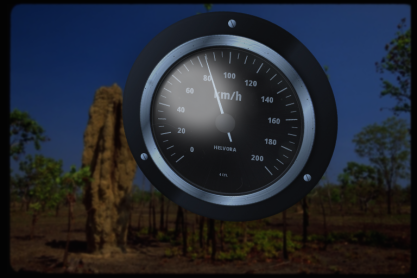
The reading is 85,km/h
